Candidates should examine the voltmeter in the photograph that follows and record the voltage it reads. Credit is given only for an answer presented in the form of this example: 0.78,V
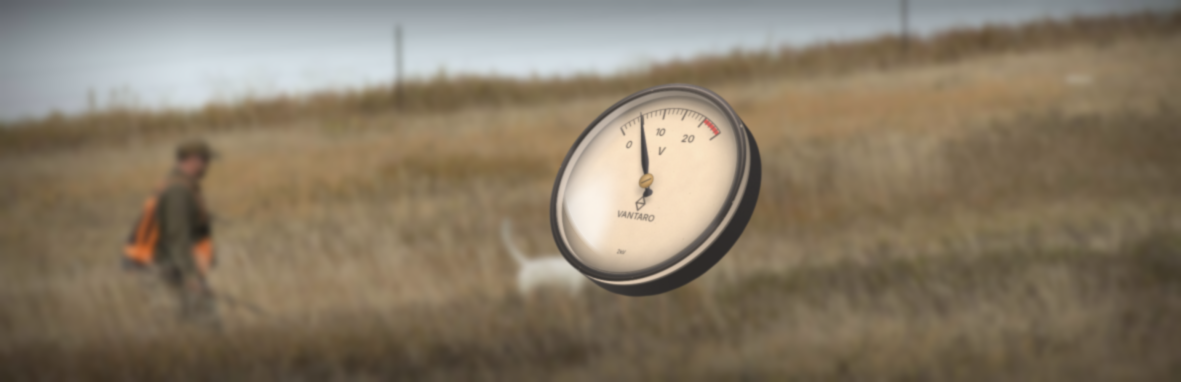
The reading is 5,V
